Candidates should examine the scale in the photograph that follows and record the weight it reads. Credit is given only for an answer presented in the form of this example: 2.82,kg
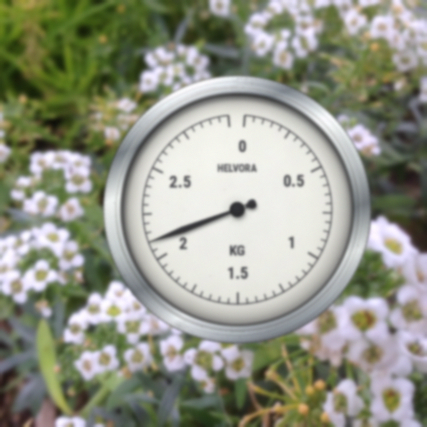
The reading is 2.1,kg
